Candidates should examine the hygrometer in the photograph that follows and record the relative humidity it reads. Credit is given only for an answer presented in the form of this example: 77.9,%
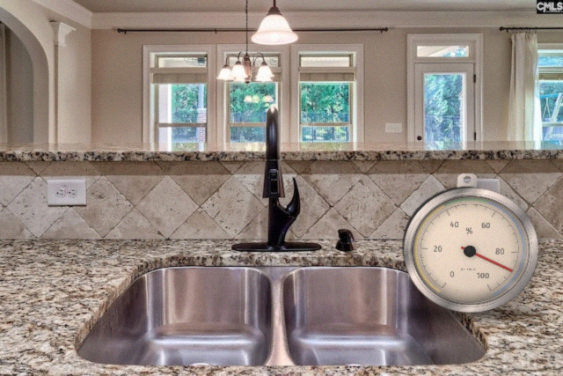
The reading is 88,%
